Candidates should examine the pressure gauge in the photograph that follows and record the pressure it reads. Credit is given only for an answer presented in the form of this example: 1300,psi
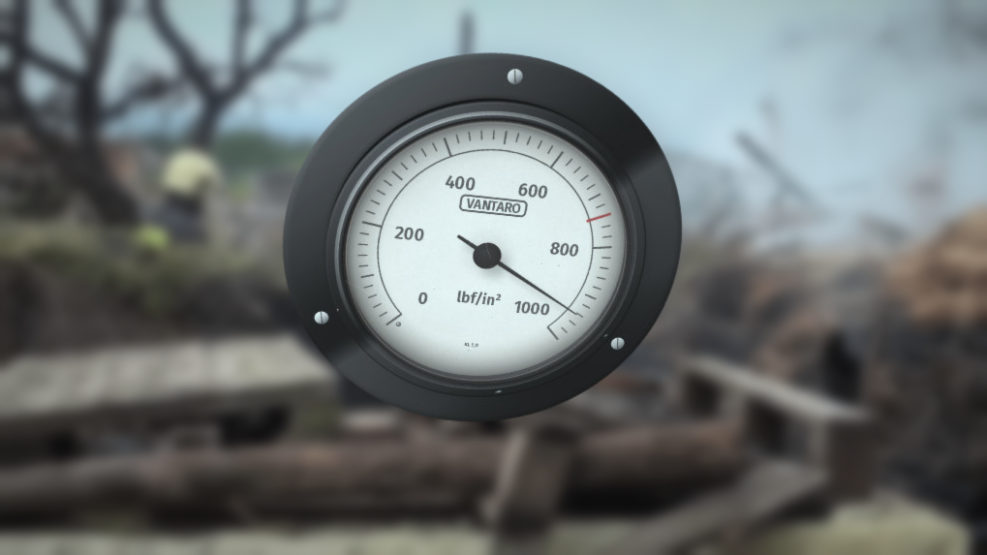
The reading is 940,psi
